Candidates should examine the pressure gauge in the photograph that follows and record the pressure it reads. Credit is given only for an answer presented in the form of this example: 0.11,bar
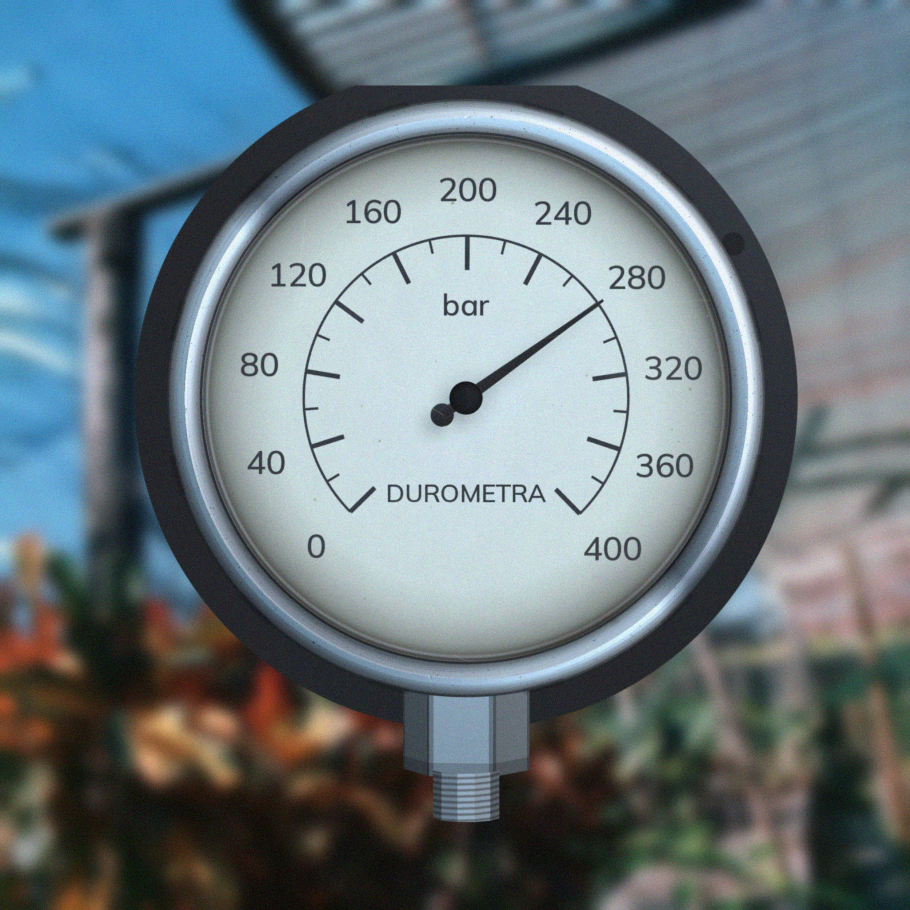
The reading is 280,bar
